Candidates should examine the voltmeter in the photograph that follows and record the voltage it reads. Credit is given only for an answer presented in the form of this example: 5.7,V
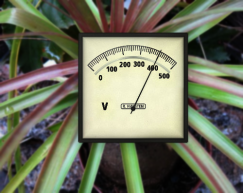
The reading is 400,V
